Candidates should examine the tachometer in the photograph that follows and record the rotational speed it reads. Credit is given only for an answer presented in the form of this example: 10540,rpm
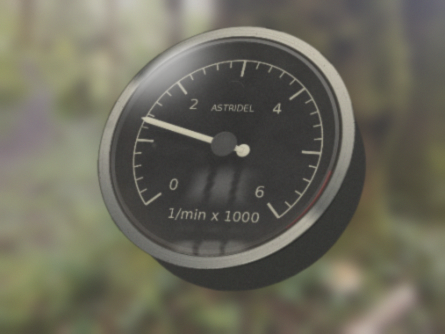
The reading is 1300,rpm
